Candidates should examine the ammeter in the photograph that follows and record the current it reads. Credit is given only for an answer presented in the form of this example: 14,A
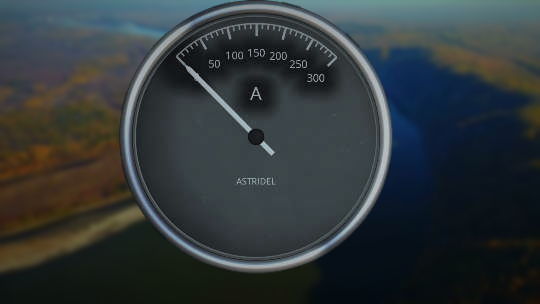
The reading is 0,A
